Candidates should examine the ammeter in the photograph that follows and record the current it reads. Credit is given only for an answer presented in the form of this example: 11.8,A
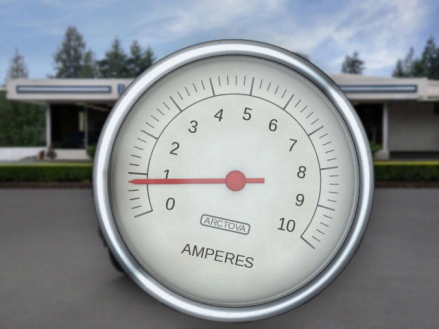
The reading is 0.8,A
